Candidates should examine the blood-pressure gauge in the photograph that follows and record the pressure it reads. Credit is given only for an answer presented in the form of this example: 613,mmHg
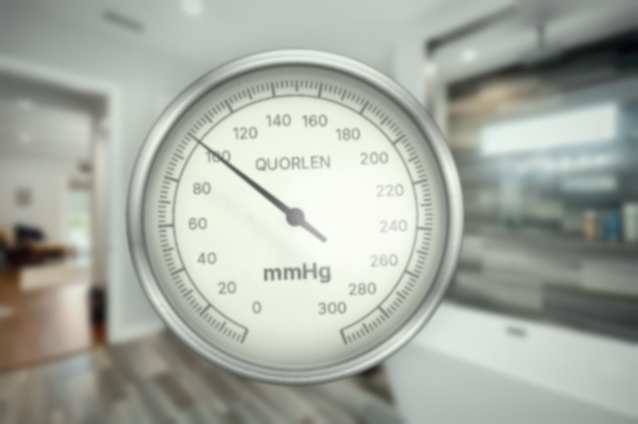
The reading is 100,mmHg
